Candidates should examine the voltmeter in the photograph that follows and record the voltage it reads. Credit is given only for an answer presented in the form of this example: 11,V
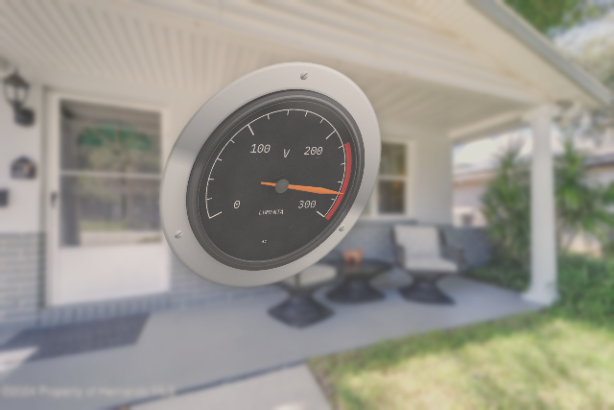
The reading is 270,V
